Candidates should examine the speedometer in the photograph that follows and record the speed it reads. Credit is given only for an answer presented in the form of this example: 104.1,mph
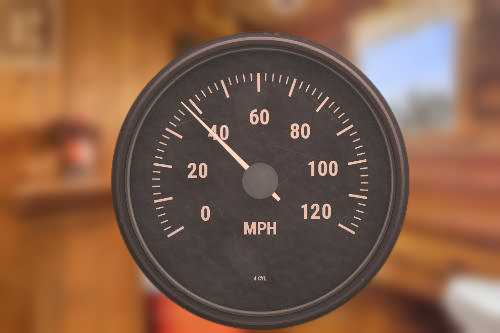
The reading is 38,mph
